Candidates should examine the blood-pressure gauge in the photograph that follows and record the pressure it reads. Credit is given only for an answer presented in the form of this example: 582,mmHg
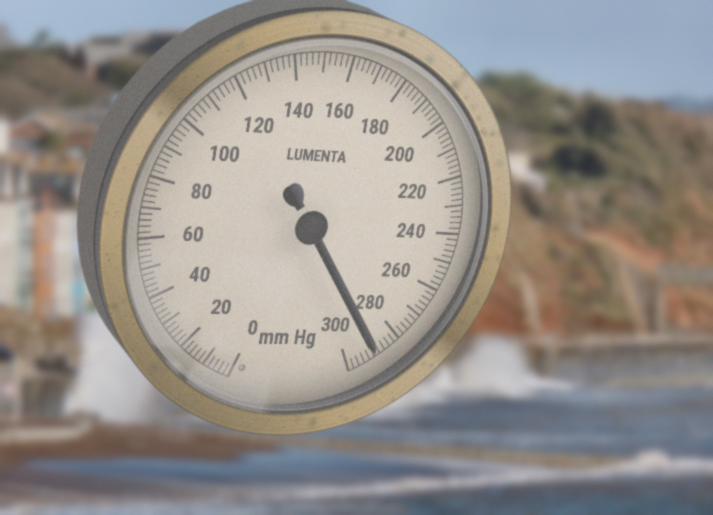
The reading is 290,mmHg
